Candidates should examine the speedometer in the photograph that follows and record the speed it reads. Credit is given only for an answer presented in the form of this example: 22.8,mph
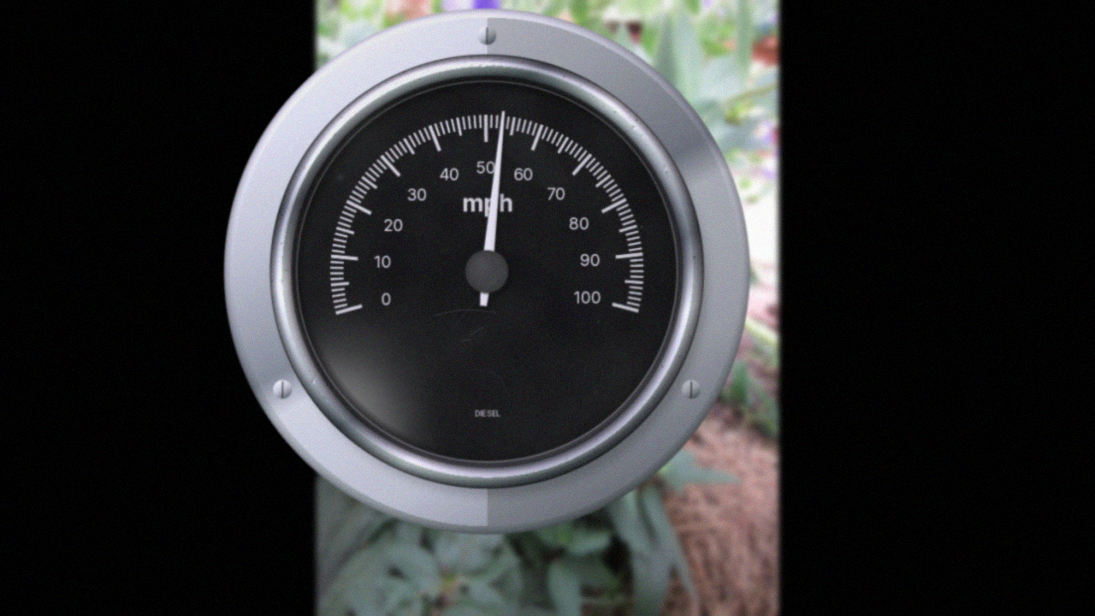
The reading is 53,mph
